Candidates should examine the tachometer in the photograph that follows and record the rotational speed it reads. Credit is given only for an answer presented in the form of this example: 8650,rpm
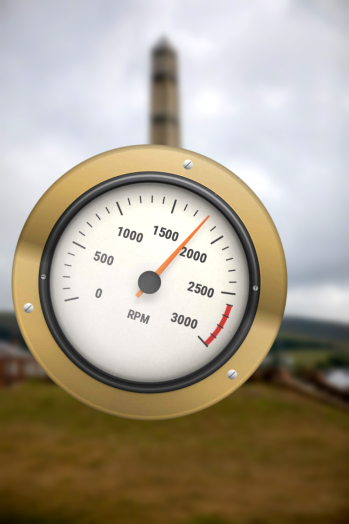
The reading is 1800,rpm
